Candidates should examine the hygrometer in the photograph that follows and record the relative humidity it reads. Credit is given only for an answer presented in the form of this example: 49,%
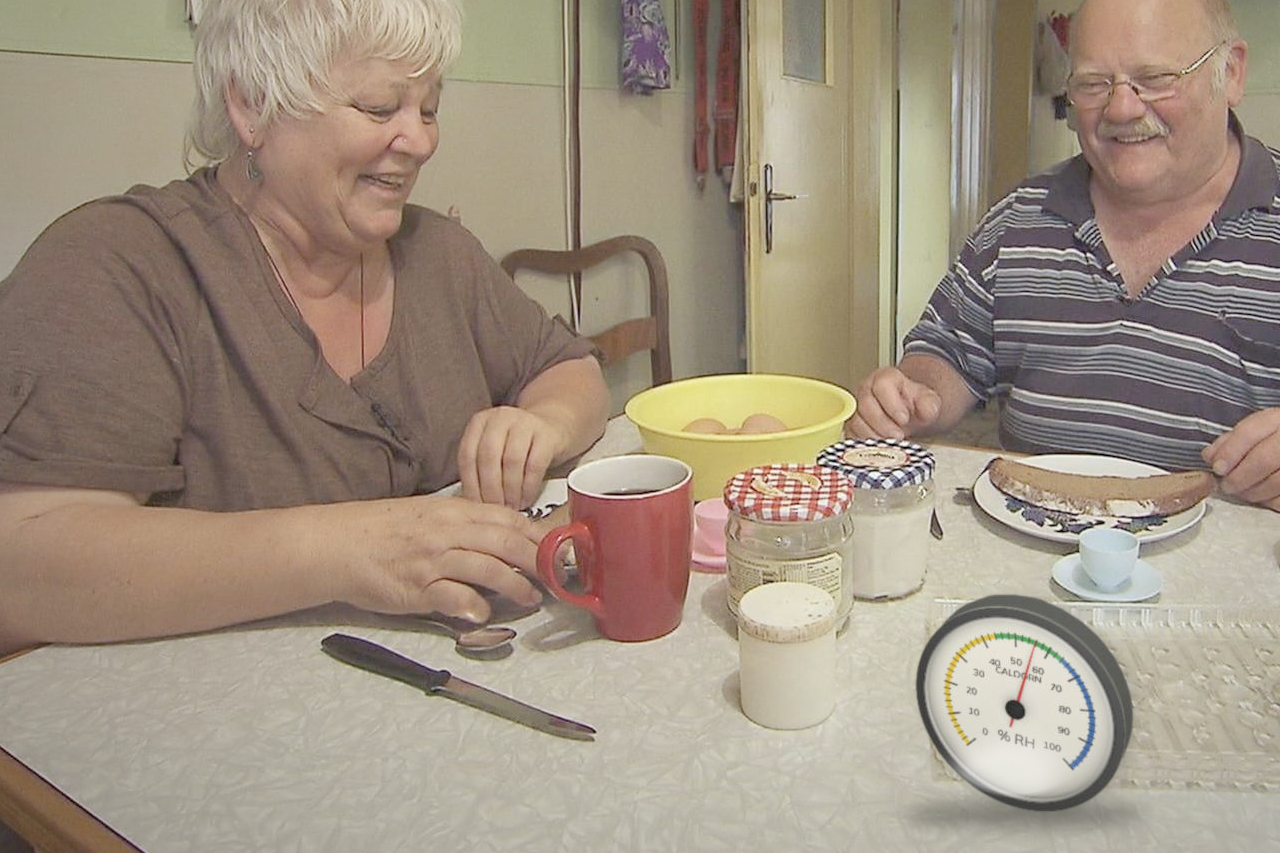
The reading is 56,%
